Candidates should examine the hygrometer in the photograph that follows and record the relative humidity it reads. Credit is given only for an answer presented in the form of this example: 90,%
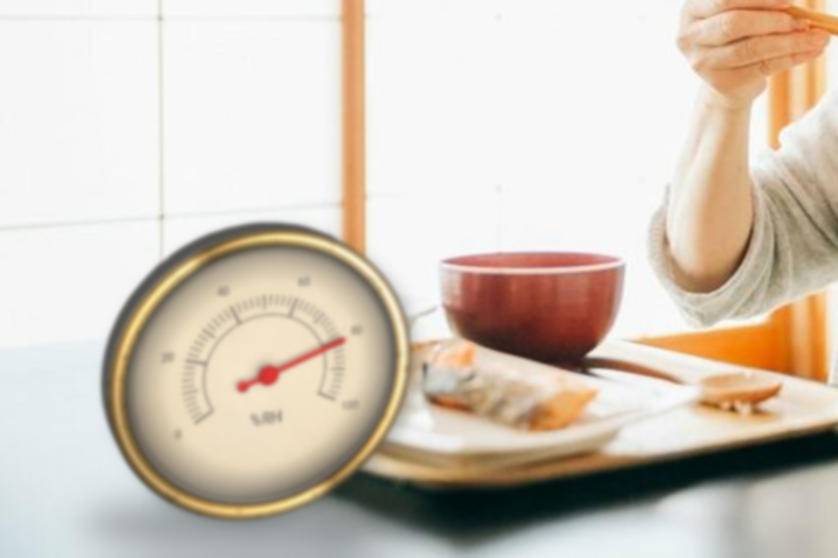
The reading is 80,%
